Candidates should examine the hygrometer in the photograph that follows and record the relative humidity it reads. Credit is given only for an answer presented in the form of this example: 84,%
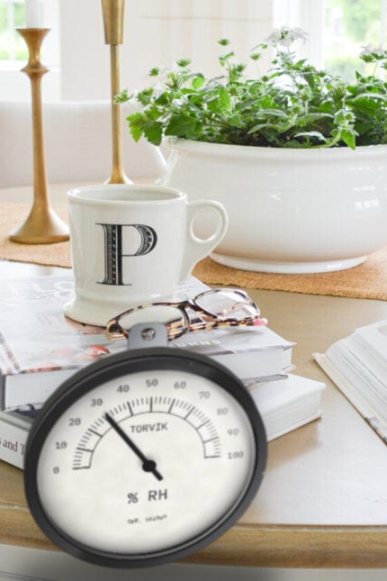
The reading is 30,%
